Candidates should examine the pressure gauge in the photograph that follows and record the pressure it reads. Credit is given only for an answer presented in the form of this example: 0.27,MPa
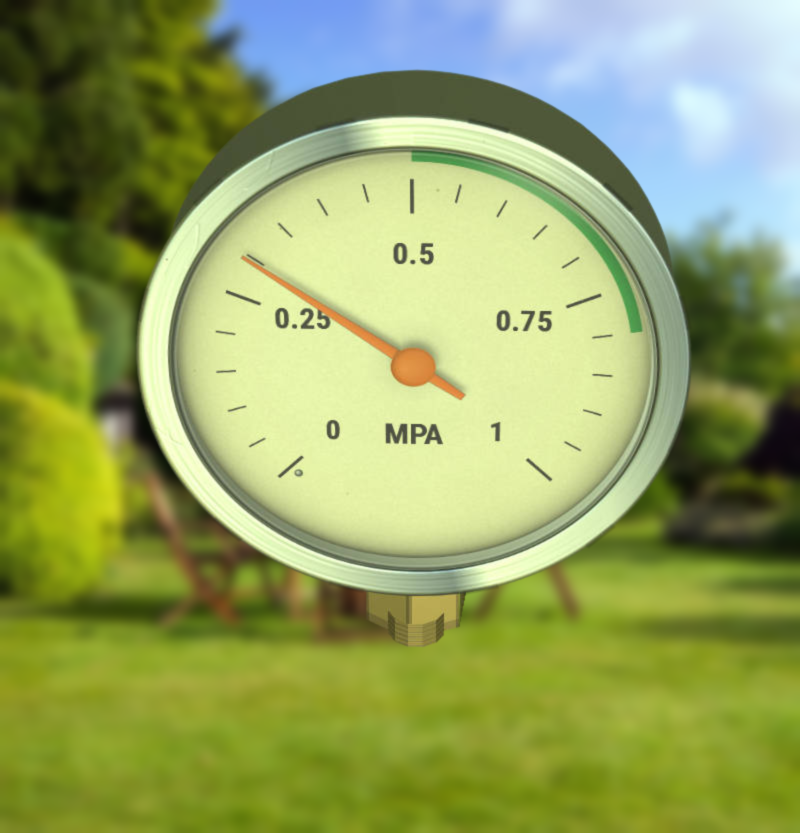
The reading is 0.3,MPa
